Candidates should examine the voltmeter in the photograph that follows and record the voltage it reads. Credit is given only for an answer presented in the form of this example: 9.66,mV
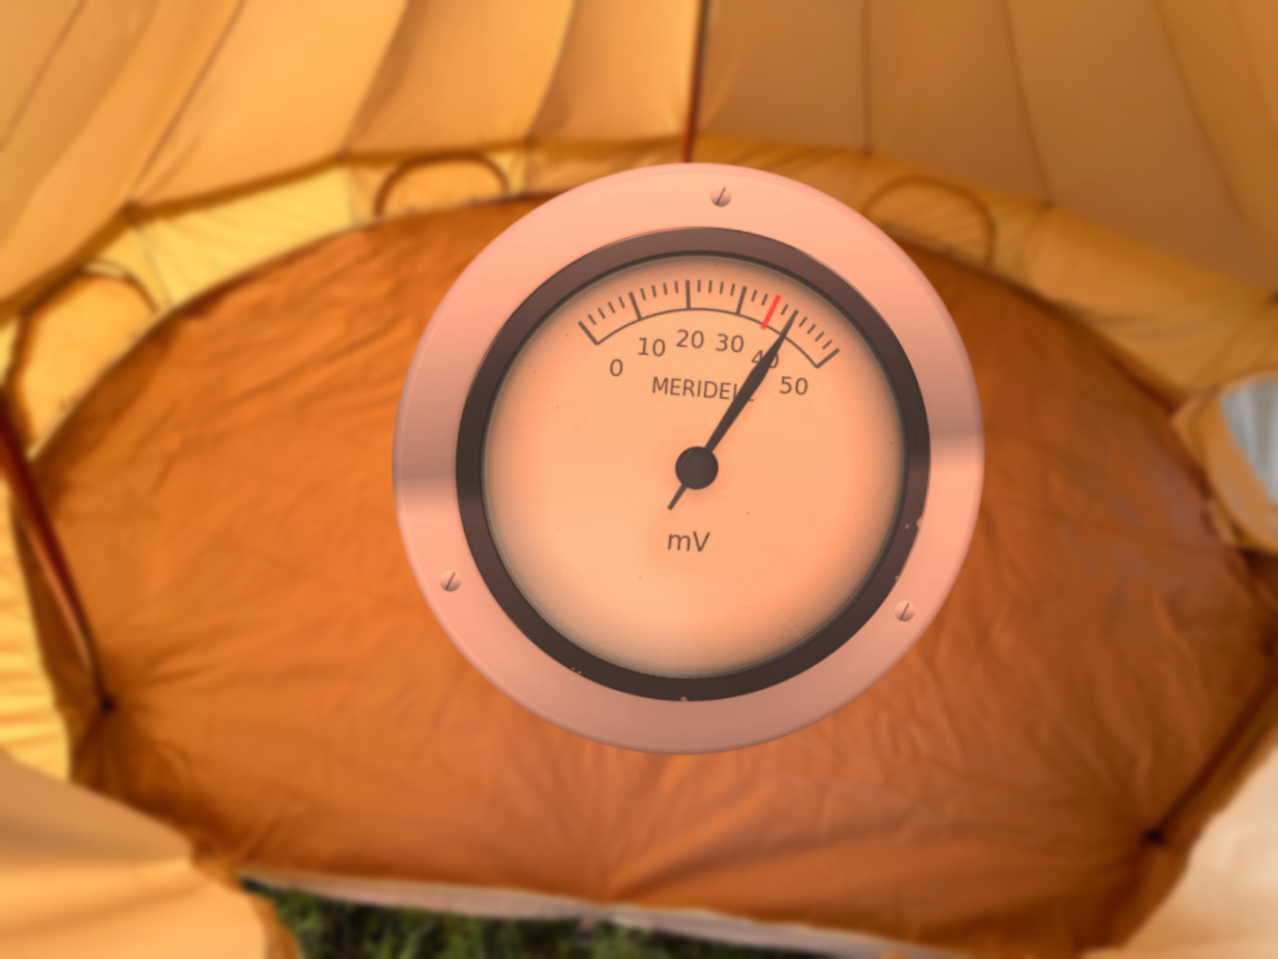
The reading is 40,mV
